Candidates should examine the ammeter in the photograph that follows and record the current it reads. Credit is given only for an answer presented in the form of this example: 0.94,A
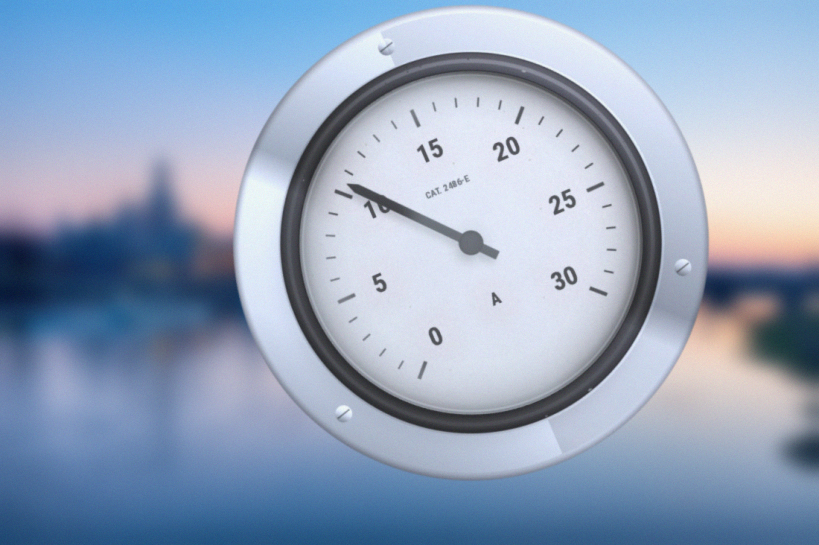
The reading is 10.5,A
